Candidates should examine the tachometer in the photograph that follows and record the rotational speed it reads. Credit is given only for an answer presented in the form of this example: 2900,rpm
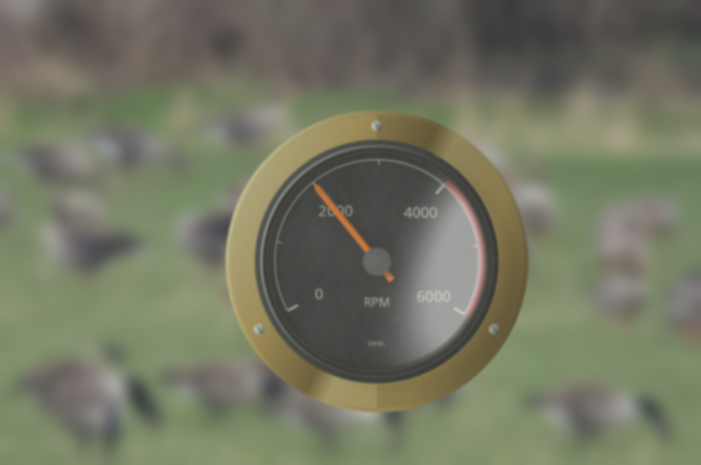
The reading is 2000,rpm
